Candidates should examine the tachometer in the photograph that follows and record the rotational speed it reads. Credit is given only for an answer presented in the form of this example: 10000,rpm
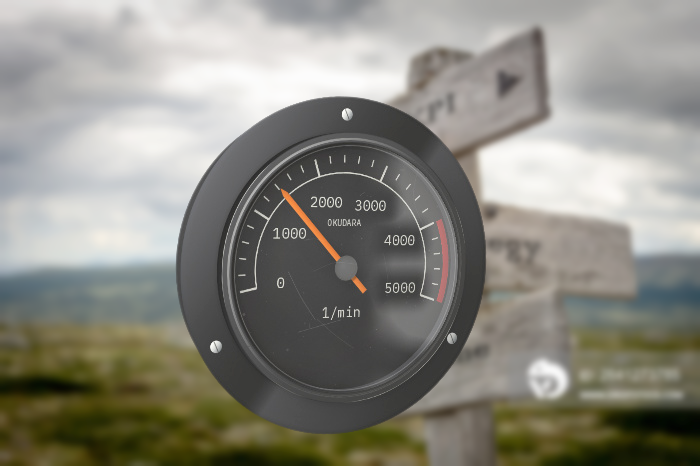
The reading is 1400,rpm
